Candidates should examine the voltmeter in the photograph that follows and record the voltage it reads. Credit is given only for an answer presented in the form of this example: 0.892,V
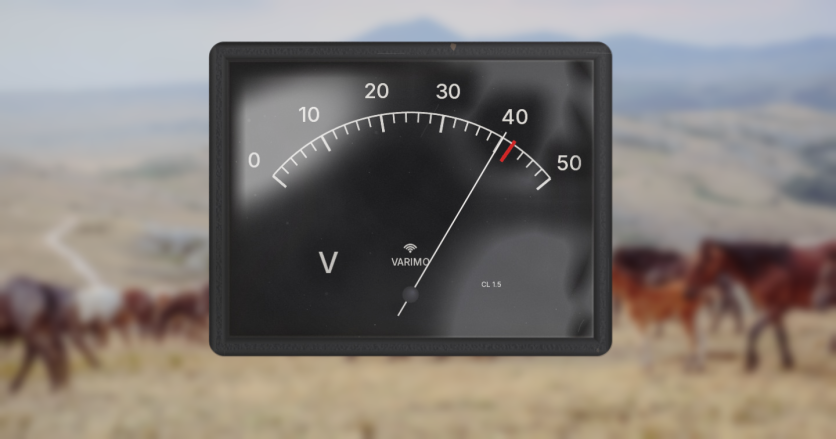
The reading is 40,V
